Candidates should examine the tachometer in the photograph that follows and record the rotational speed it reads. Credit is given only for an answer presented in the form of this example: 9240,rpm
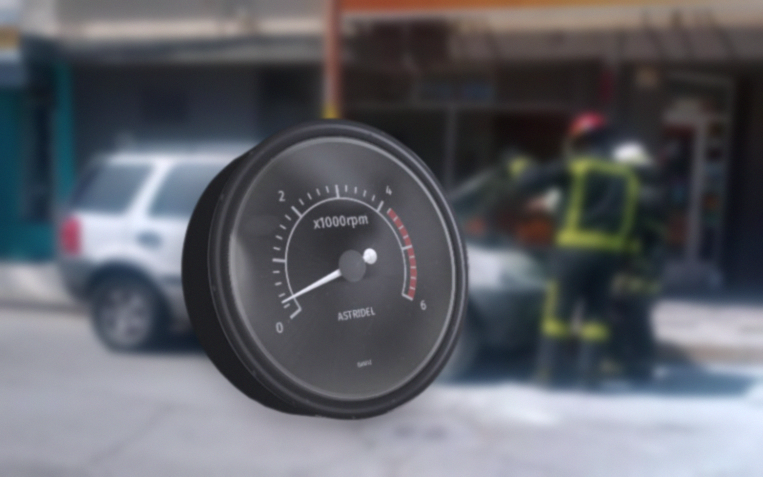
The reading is 300,rpm
